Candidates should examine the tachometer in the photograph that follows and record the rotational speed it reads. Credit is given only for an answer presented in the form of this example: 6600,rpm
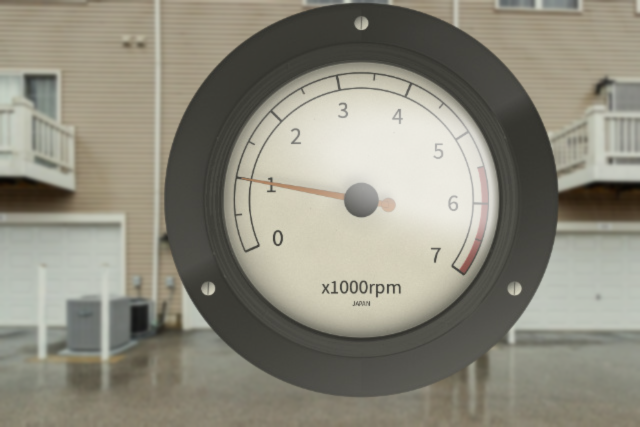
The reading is 1000,rpm
